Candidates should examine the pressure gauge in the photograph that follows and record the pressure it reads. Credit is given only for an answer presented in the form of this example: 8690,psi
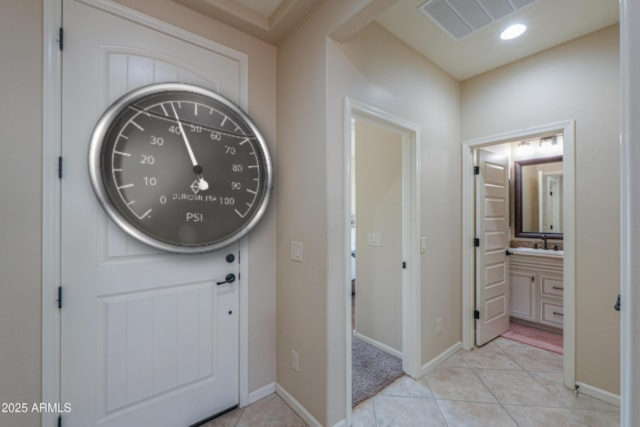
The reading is 42.5,psi
